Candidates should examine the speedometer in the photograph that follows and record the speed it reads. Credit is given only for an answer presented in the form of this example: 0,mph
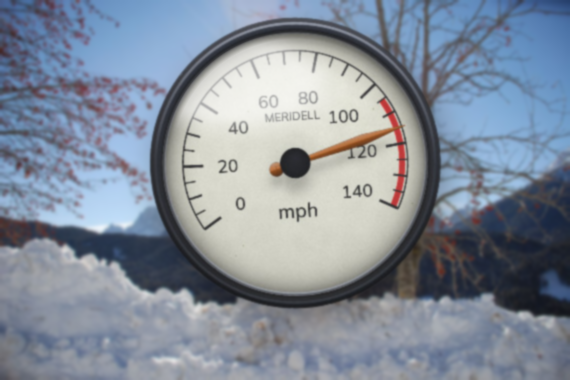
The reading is 115,mph
